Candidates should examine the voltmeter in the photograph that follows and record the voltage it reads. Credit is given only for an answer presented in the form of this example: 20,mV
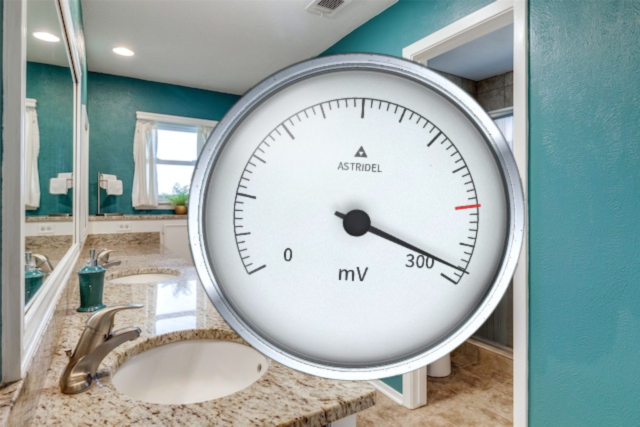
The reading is 290,mV
